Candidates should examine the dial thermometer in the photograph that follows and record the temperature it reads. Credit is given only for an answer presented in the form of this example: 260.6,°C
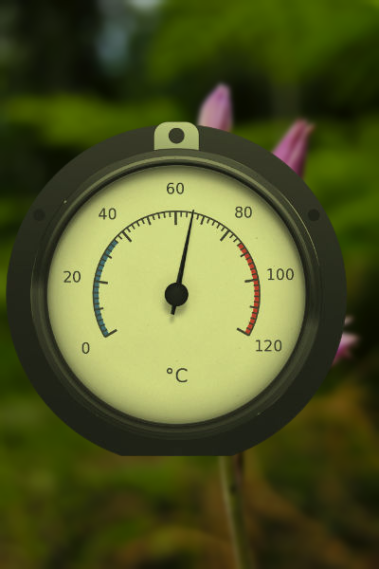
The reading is 66,°C
